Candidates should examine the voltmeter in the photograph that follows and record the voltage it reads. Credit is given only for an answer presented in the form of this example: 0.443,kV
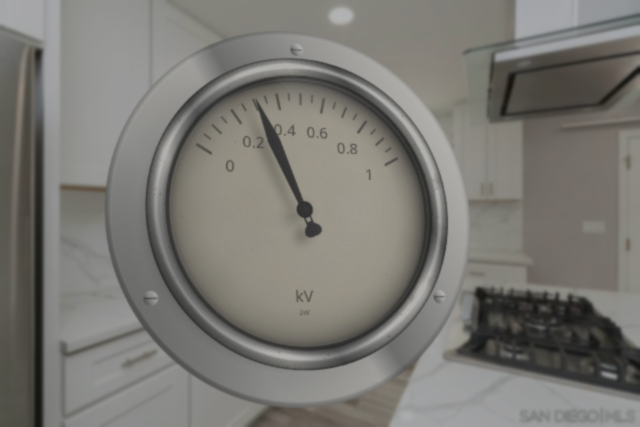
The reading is 0.3,kV
